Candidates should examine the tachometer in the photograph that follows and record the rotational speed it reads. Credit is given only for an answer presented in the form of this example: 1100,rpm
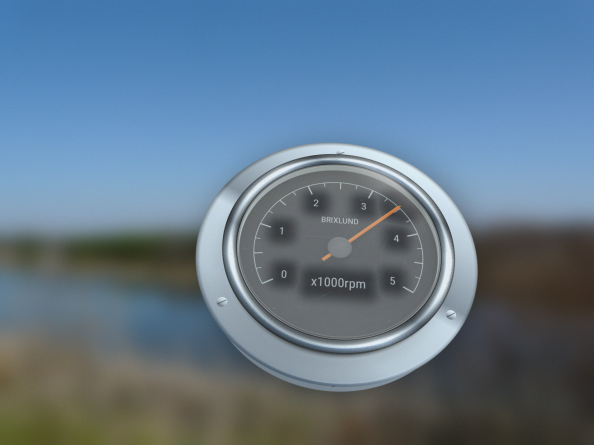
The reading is 3500,rpm
